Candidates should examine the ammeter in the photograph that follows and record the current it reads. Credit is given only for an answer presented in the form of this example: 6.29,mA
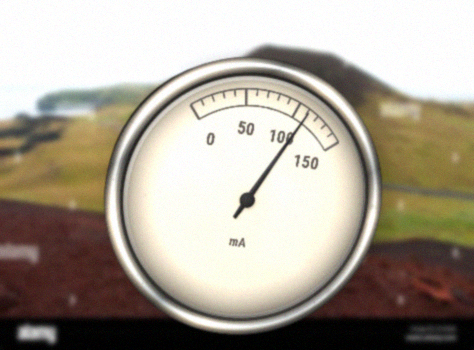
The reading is 110,mA
